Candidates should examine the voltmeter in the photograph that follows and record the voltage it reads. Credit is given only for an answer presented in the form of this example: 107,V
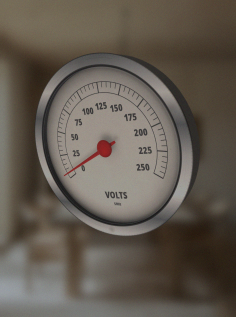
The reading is 5,V
